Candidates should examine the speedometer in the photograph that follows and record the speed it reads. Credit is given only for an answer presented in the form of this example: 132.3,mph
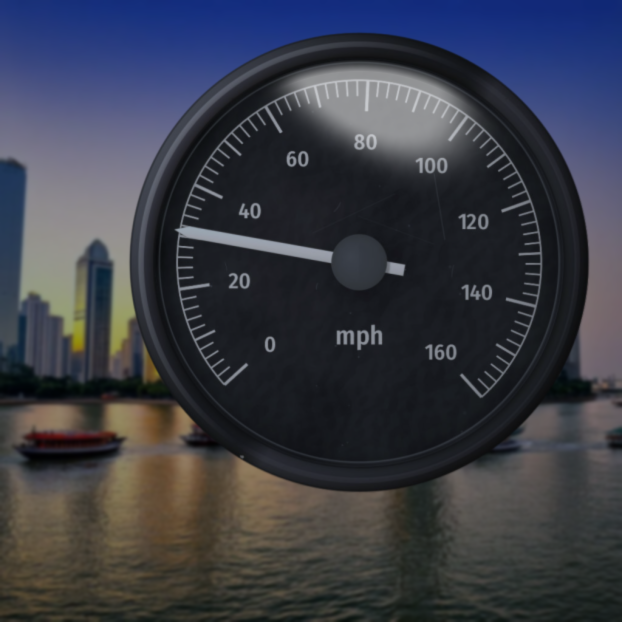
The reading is 31,mph
